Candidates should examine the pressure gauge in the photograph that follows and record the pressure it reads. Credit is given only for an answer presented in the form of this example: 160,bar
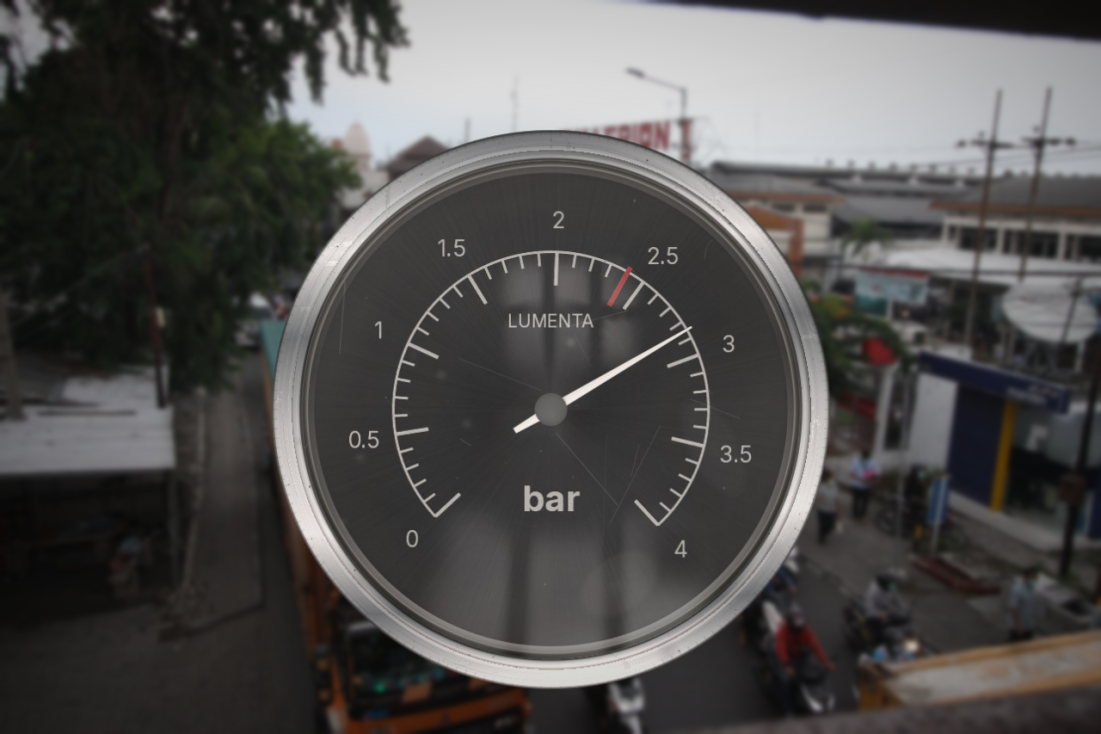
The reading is 2.85,bar
